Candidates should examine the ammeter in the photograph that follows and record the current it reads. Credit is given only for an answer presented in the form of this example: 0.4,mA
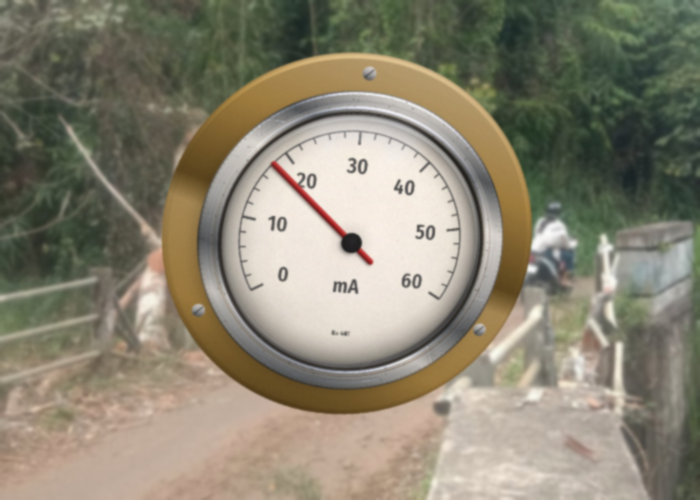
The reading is 18,mA
